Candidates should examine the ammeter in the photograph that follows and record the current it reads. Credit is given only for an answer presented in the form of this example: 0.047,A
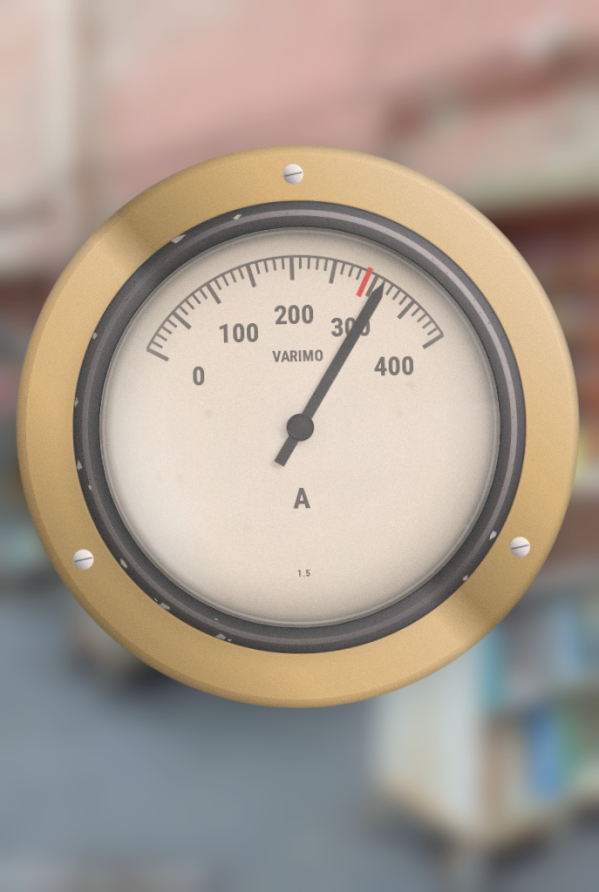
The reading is 310,A
